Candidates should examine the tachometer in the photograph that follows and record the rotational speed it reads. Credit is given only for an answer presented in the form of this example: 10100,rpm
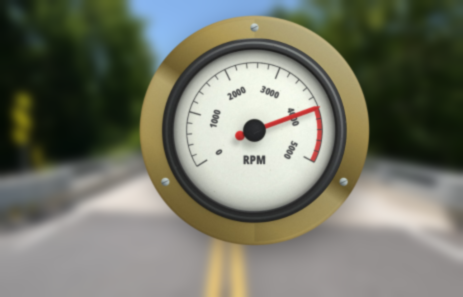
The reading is 4000,rpm
